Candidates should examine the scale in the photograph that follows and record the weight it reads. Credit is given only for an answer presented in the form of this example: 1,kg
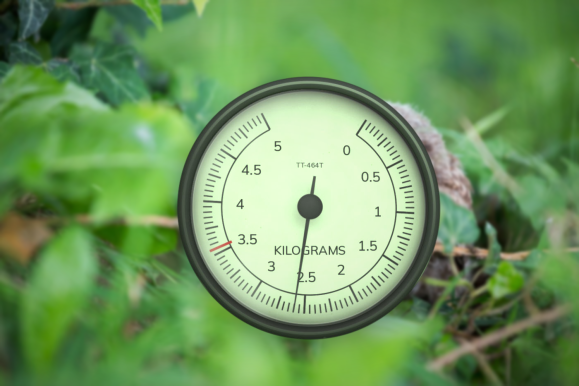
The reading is 2.6,kg
